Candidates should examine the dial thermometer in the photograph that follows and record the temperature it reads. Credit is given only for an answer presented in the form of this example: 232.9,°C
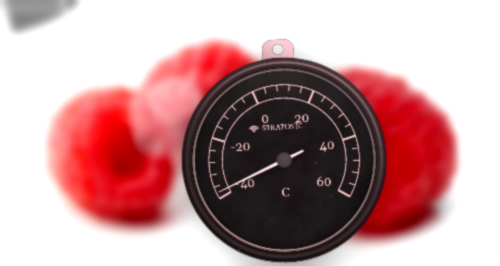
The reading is -38,°C
